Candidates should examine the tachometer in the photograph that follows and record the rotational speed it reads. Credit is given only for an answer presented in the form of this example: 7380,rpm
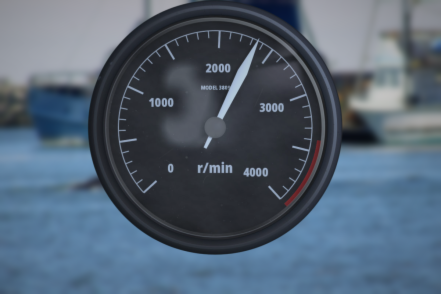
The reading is 2350,rpm
